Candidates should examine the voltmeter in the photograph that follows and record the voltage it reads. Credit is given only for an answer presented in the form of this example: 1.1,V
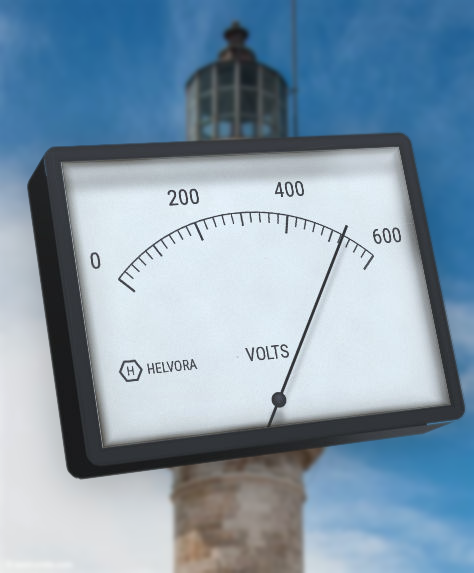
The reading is 520,V
